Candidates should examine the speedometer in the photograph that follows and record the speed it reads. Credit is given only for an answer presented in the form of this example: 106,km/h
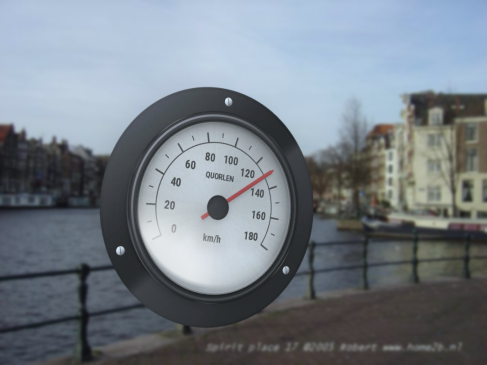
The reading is 130,km/h
